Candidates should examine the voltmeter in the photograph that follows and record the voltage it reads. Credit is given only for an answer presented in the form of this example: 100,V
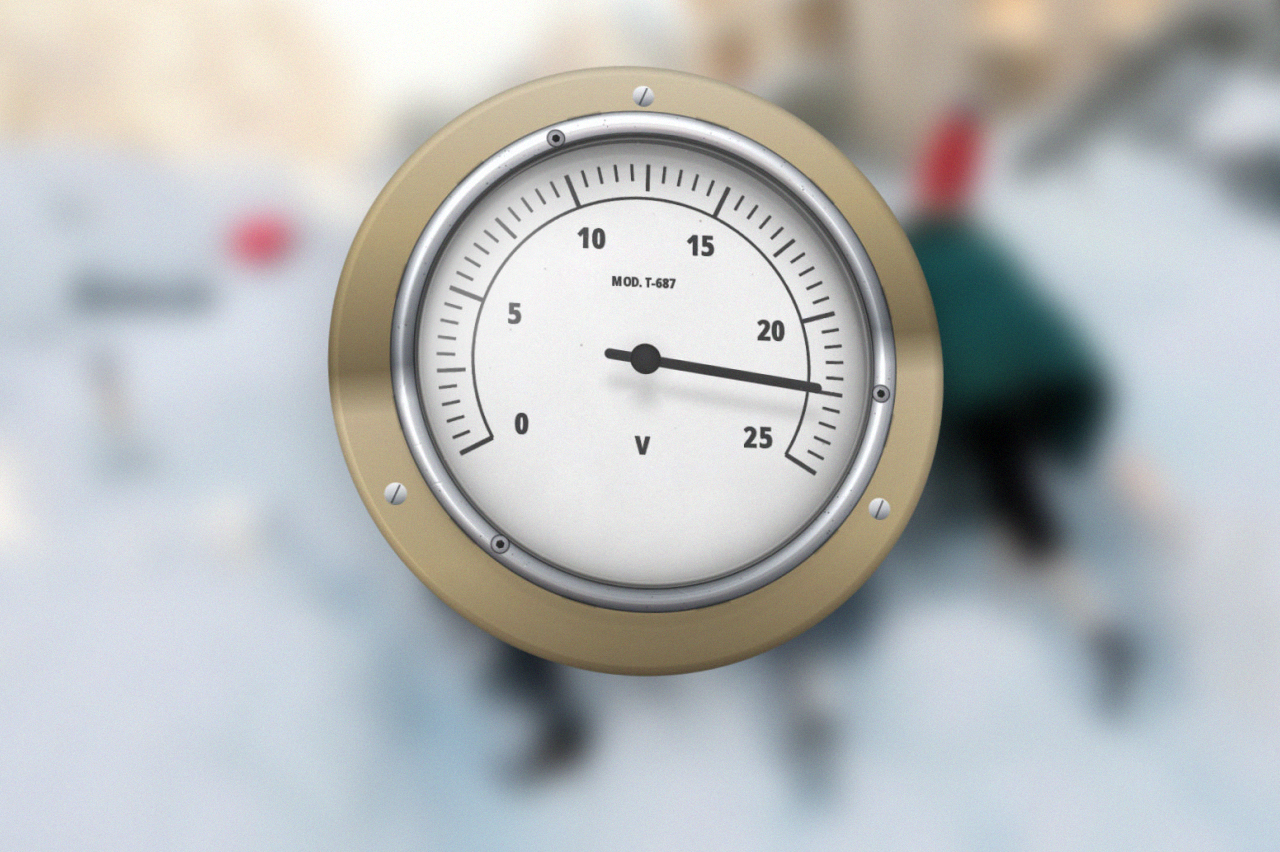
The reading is 22.5,V
